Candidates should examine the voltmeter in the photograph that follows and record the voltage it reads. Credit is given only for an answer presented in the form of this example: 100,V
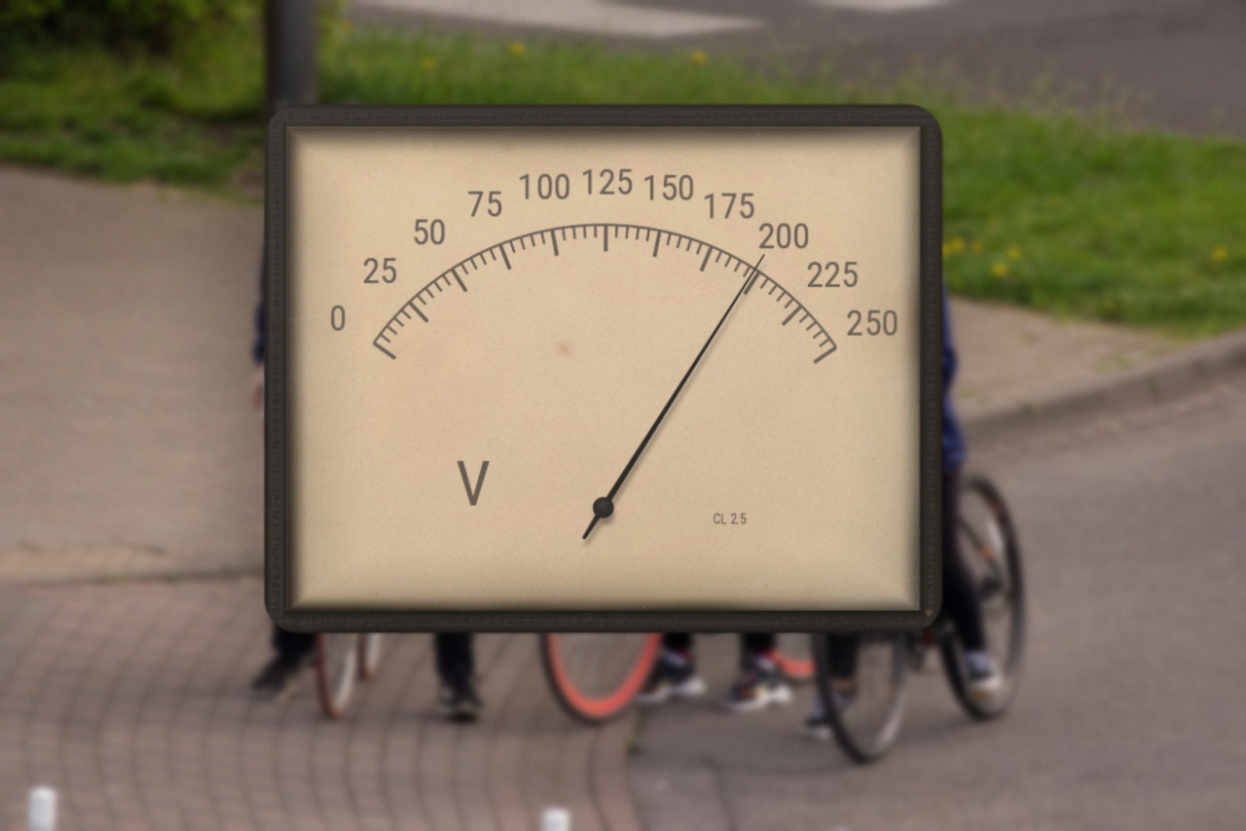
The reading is 197.5,V
